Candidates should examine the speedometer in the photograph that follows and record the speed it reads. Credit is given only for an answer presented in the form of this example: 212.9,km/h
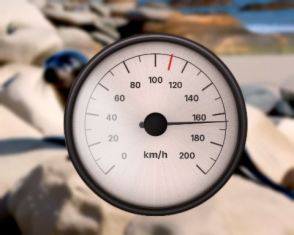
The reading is 165,km/h
